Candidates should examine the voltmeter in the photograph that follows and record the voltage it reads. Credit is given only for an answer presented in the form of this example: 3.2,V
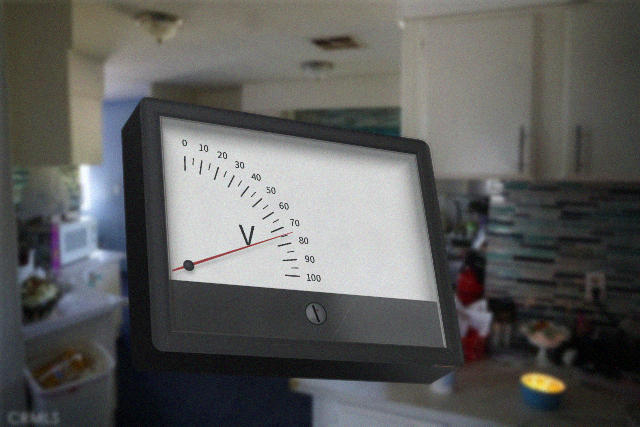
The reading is 75,V
